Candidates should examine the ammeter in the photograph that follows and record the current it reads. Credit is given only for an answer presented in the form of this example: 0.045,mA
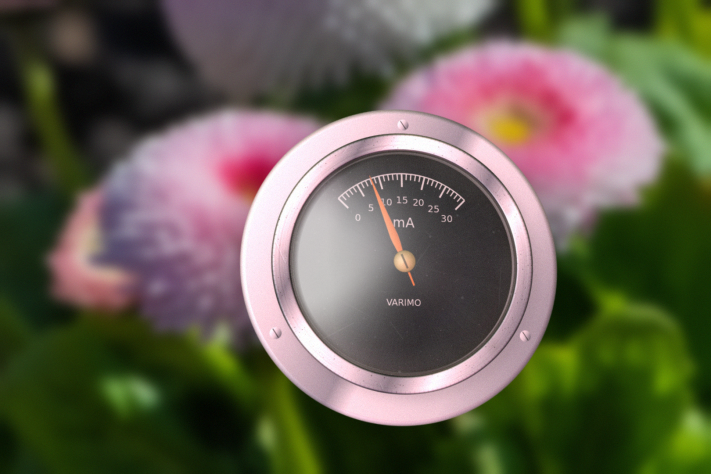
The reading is 8,mA
